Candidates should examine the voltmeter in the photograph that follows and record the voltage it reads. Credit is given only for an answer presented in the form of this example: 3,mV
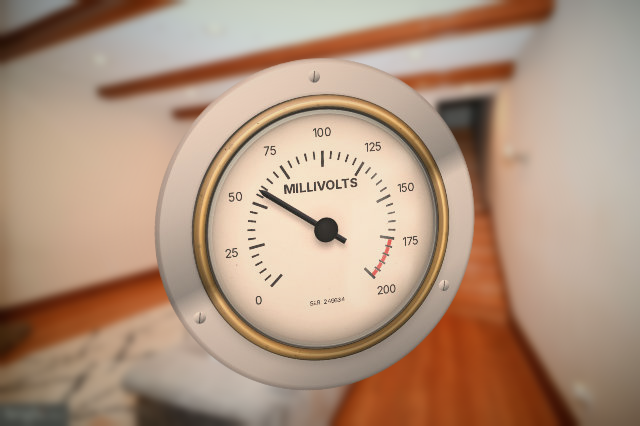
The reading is 57.5,mV
